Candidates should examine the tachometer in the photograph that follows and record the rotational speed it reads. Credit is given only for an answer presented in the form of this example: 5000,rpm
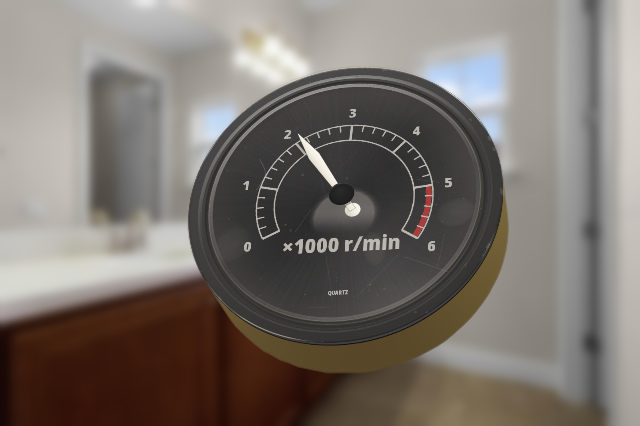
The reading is 2100,rpm
